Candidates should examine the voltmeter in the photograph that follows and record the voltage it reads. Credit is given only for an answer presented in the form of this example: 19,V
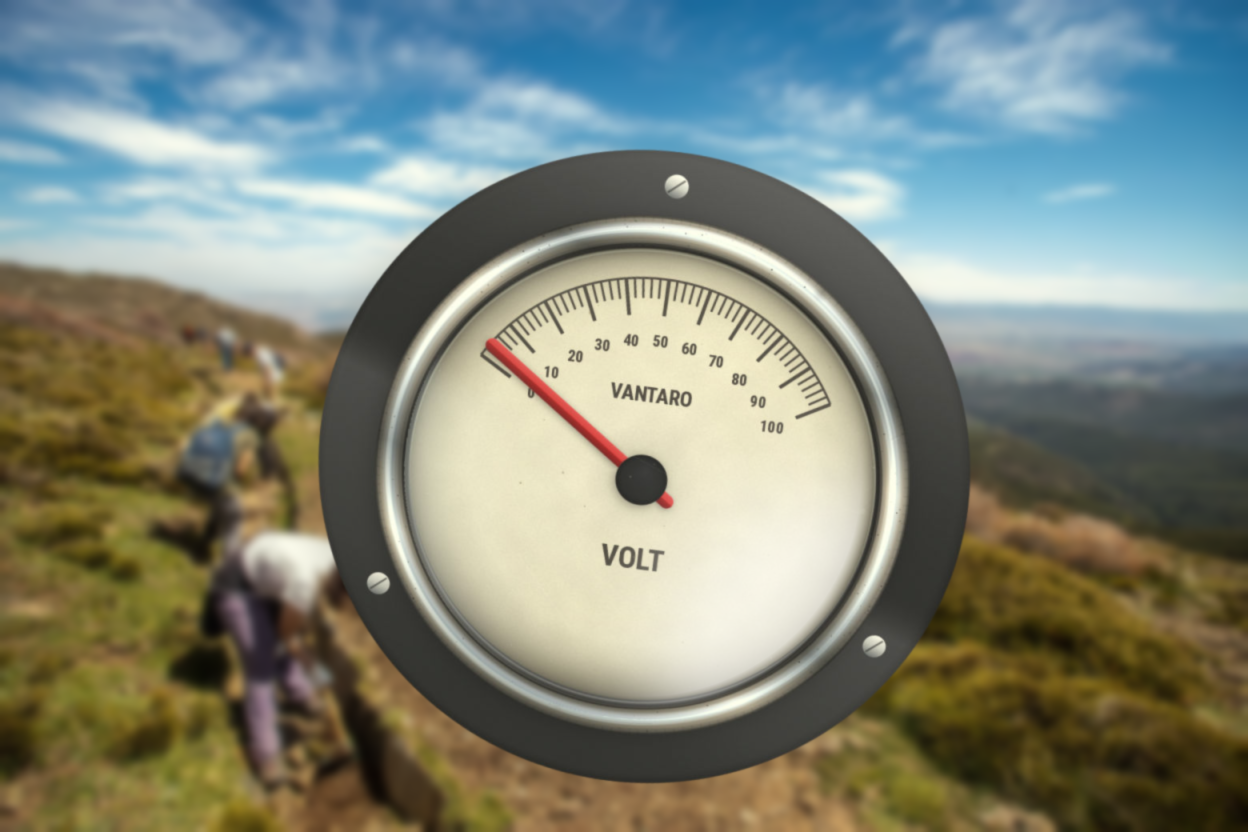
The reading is 4,V
